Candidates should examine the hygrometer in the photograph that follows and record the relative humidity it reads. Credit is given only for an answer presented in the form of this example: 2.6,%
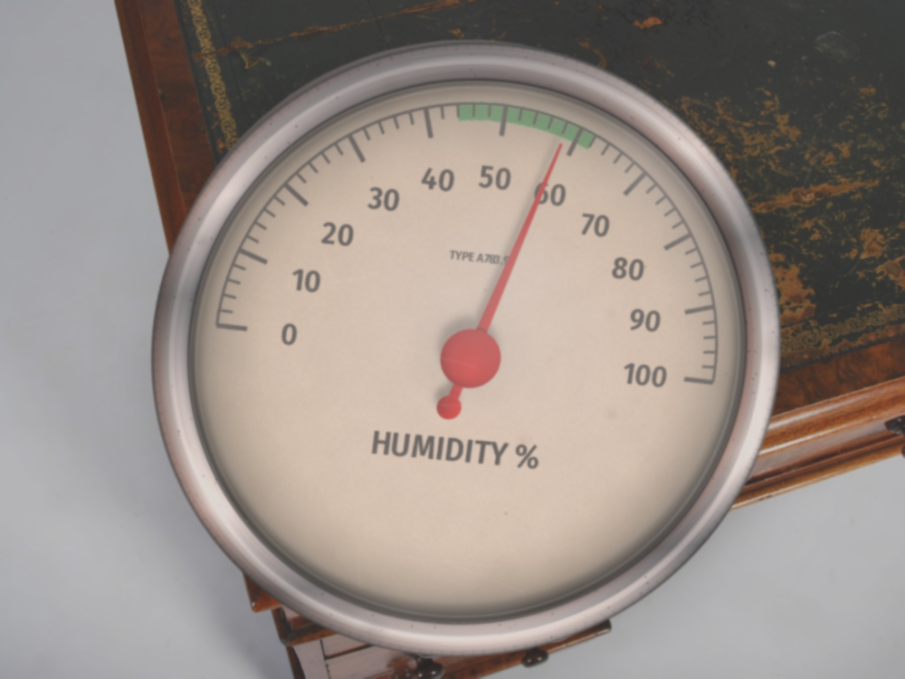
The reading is 58,%
